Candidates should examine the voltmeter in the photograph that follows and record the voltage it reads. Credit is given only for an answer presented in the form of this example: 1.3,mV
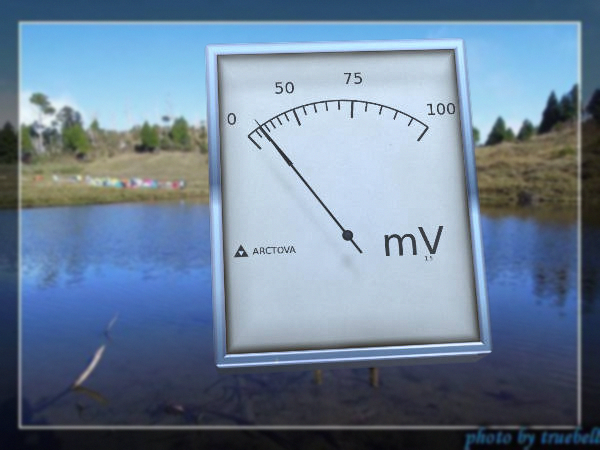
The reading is 25,mV
